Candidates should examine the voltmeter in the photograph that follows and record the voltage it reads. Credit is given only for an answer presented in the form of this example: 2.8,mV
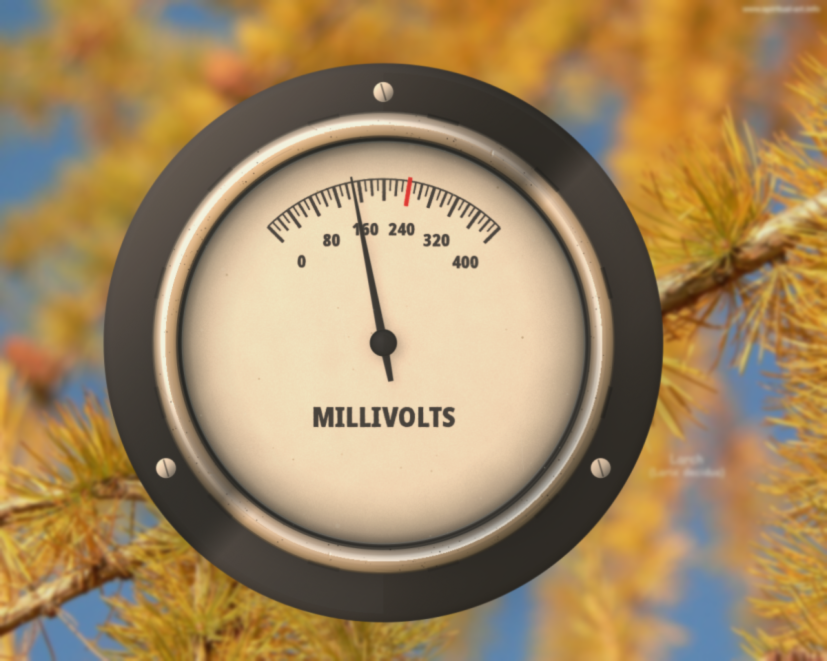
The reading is 150,mV
